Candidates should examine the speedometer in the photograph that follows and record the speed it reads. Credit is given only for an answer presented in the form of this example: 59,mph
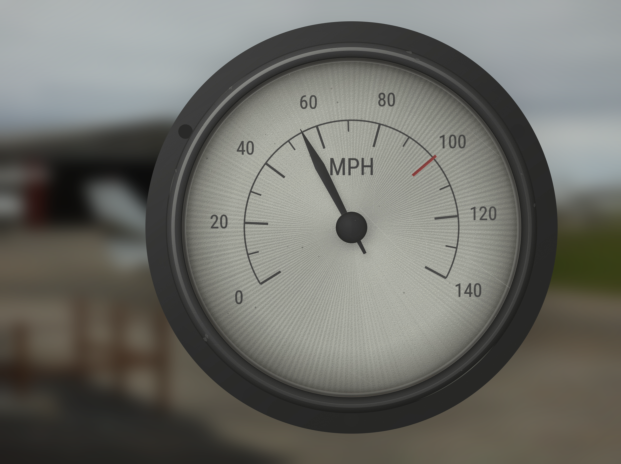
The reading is 55,mph
